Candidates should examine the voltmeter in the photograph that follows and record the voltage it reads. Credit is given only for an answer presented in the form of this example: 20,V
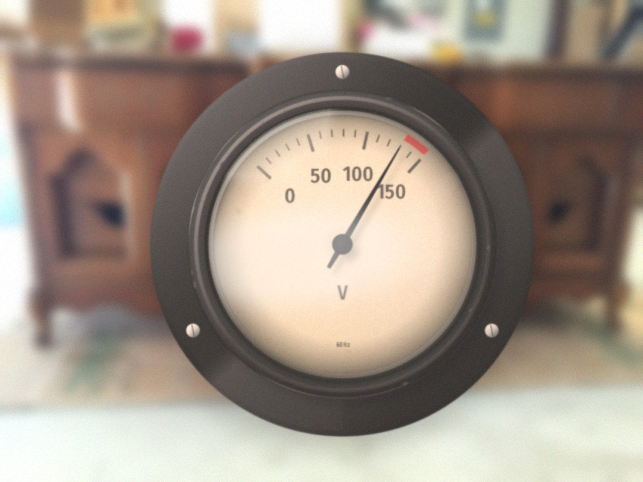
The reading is 130,V
